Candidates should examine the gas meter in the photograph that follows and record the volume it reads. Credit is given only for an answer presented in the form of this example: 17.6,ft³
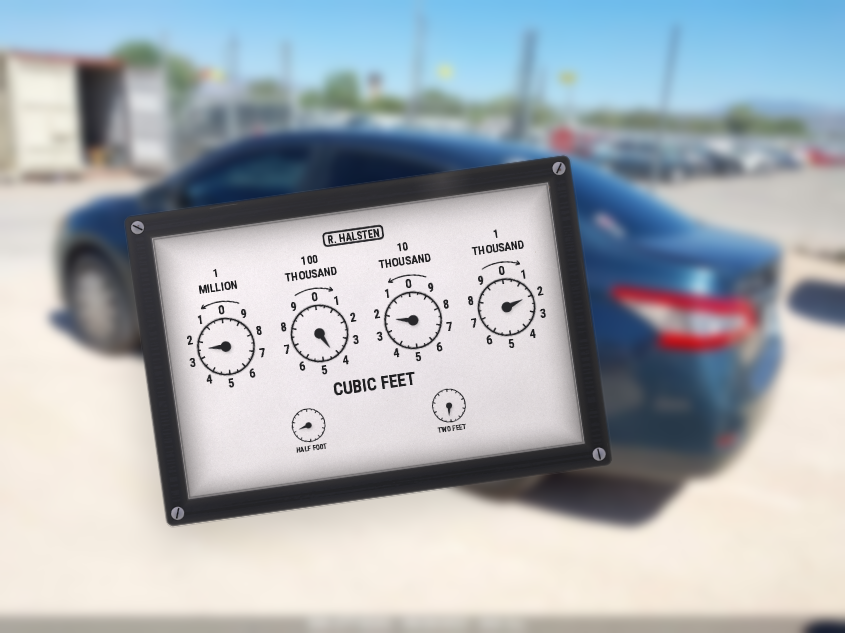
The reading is 242200,ft³
